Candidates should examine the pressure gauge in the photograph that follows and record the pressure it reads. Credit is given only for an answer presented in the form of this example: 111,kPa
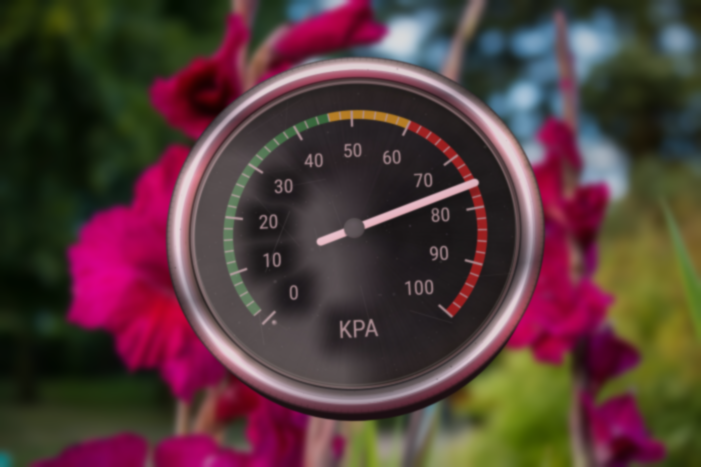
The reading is 76,kPa
